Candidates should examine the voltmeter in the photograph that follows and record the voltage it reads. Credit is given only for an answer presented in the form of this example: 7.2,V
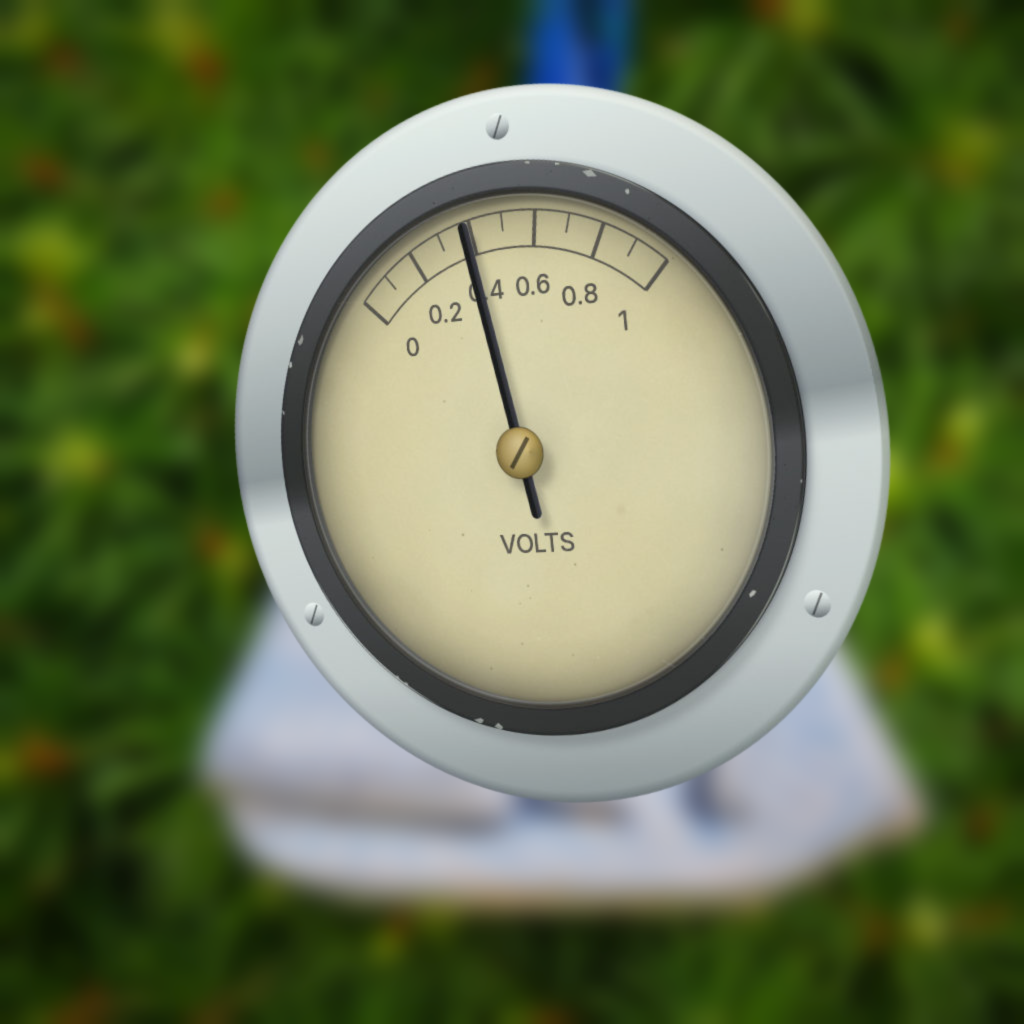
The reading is 0.4,V
